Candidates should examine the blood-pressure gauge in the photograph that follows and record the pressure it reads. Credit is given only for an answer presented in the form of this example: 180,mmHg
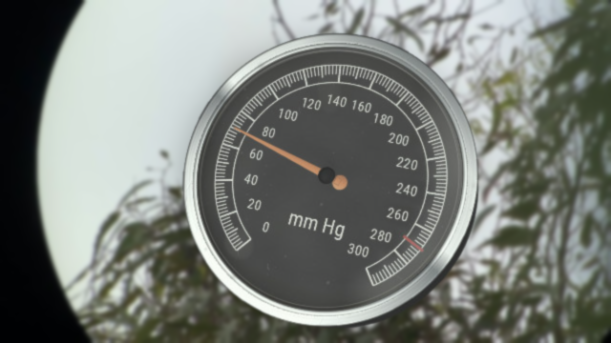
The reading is 70,mmHg
